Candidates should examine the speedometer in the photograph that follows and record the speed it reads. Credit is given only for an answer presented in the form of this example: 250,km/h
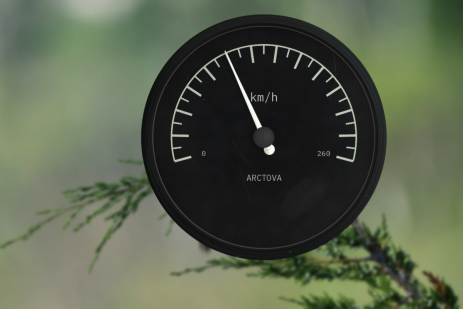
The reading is 100,km/h
